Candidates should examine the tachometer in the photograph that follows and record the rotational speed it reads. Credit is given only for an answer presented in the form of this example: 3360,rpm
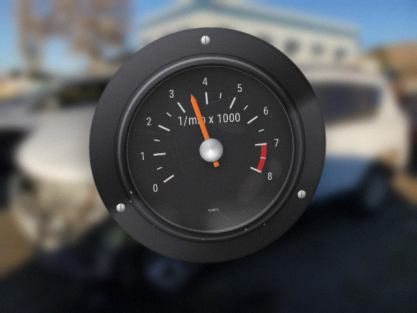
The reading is 3500,rpm
